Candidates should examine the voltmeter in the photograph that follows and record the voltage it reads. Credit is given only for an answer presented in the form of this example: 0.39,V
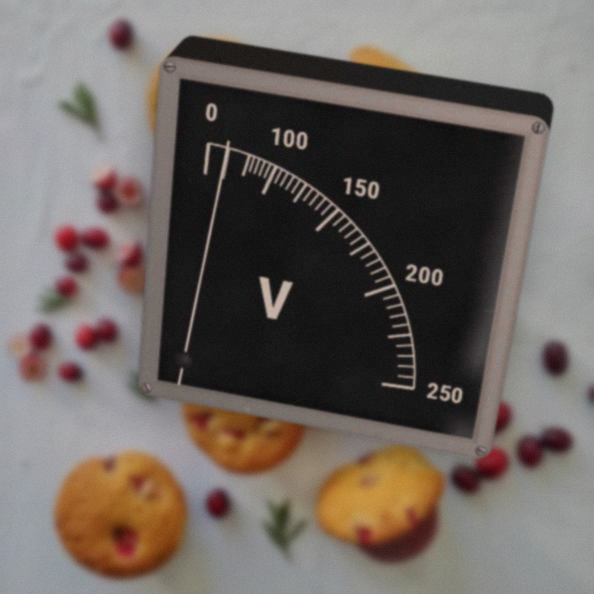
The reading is 50,V
